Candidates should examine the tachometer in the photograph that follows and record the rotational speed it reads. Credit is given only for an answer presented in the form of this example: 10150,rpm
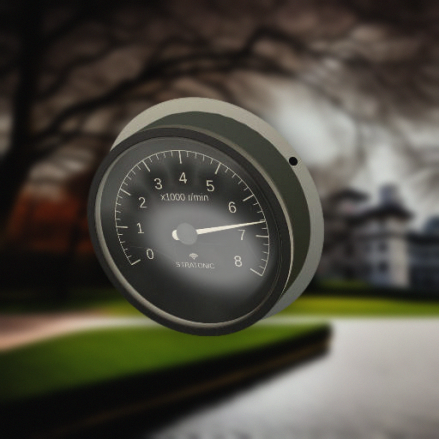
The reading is 6600,rpm
